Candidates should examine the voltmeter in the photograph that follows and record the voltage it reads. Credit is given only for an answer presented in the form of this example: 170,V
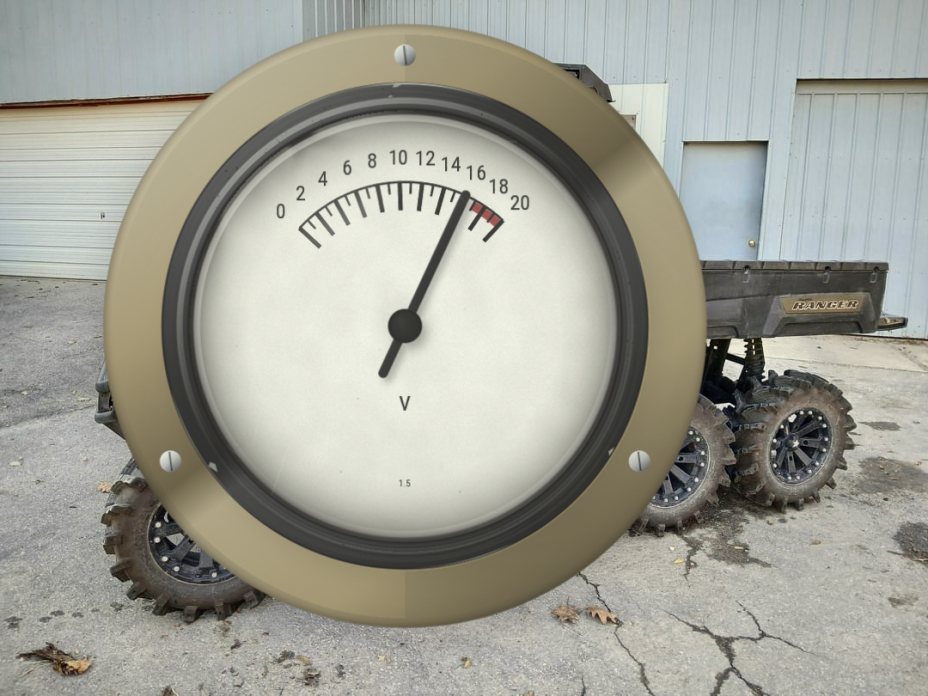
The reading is 16,V
